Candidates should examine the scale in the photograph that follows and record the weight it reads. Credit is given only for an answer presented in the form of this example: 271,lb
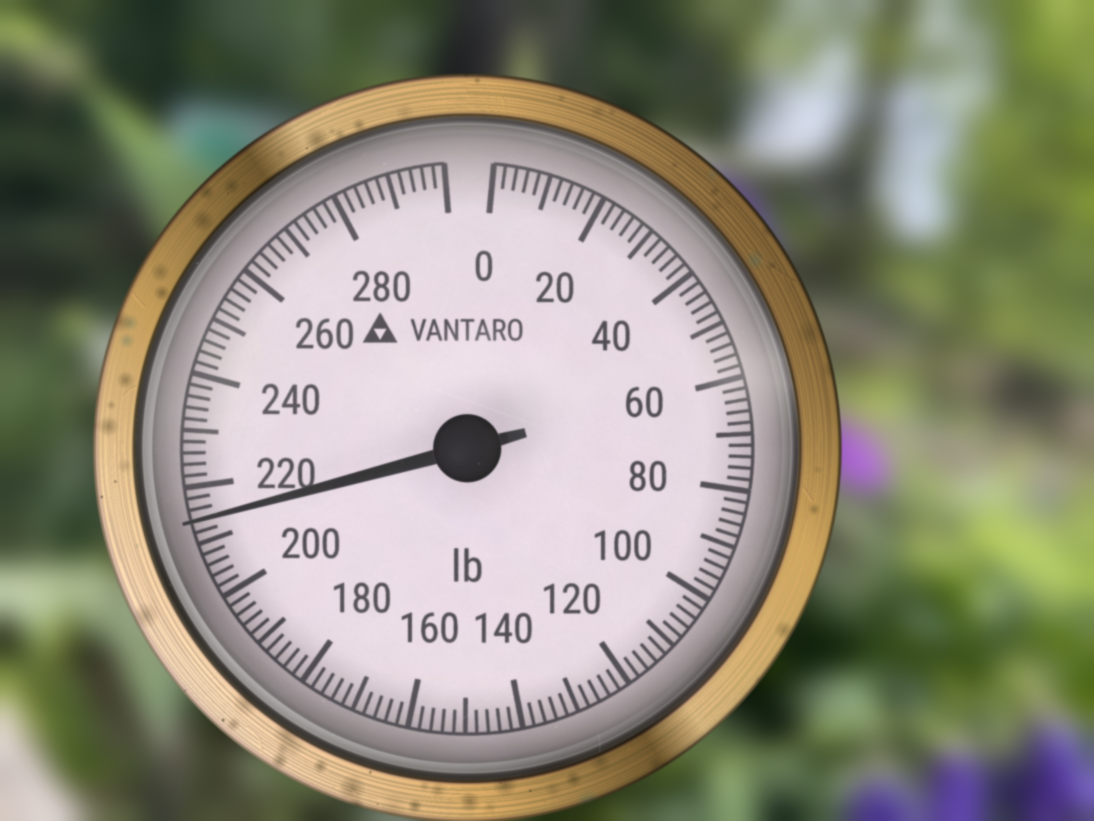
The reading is 214,lb
